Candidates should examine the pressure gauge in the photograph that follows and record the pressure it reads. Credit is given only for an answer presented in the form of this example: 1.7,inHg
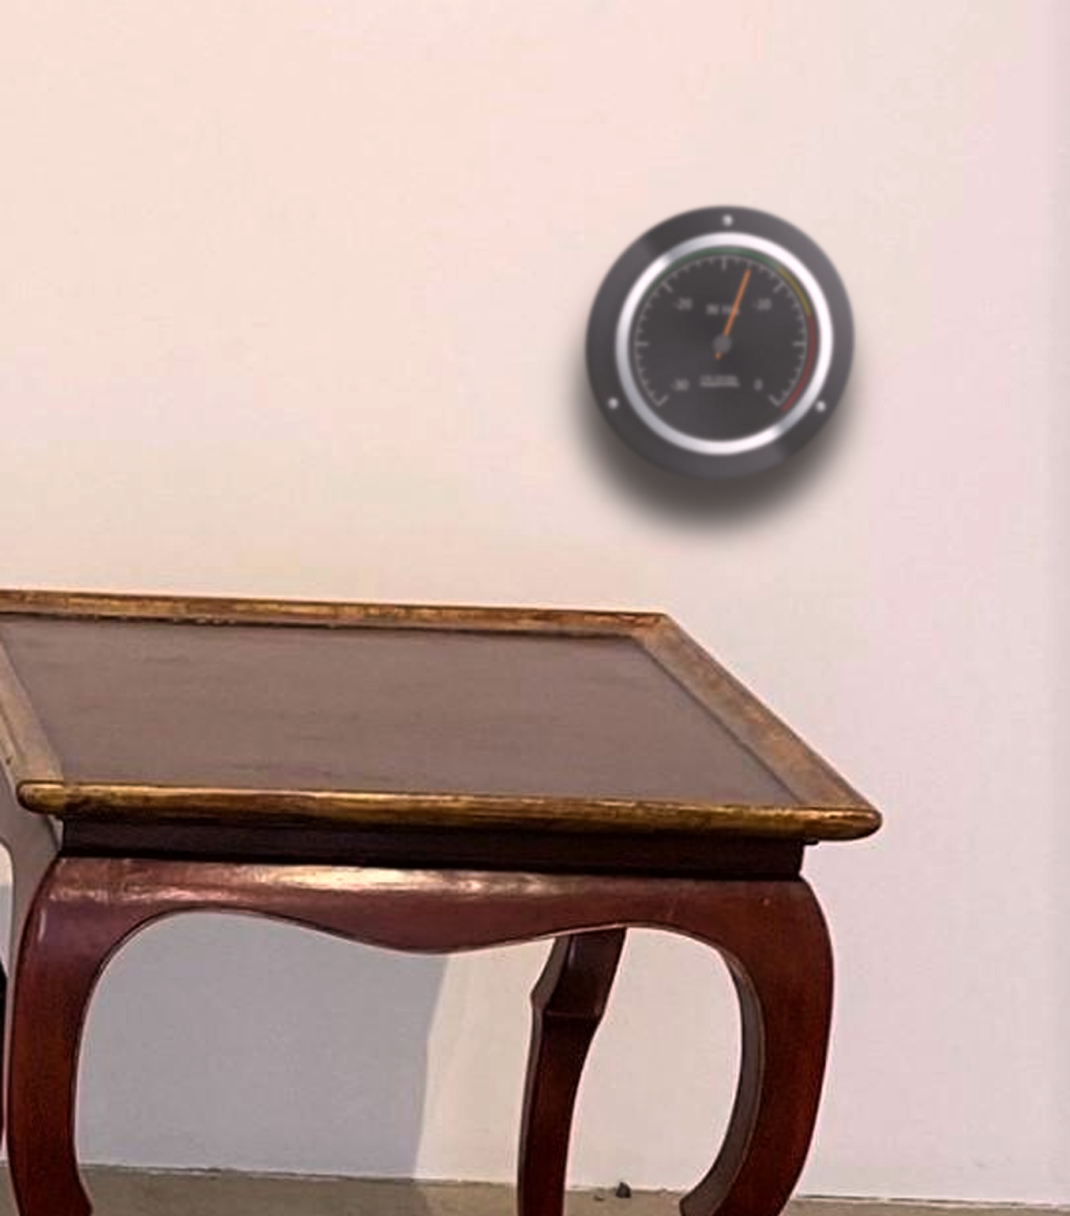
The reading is -13,inHg
